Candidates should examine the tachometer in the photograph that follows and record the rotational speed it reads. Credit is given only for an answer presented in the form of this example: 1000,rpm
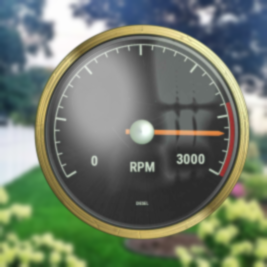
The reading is 2650,rpm
